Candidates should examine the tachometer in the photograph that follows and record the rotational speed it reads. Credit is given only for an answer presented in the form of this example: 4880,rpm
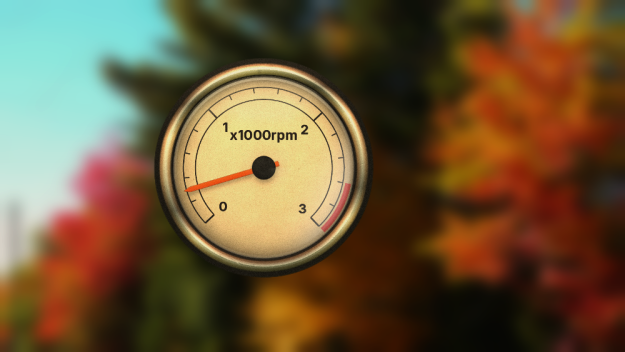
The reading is 300,rpm
